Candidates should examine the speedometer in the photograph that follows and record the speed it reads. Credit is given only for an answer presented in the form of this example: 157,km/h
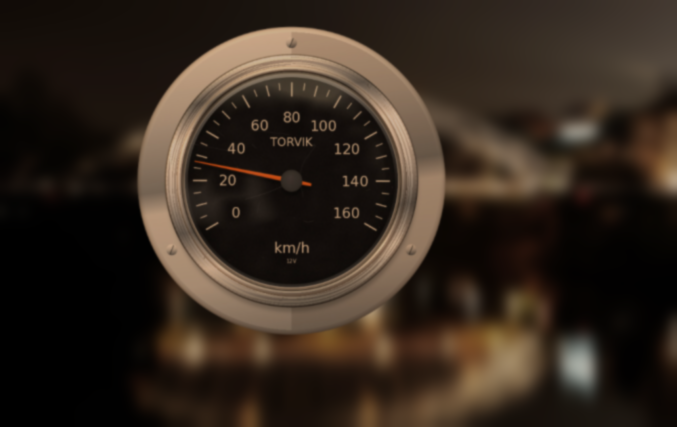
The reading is 27.5,km/h
